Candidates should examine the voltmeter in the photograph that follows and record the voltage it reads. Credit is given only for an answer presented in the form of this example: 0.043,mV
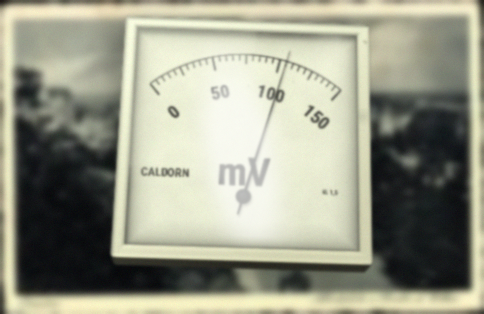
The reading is 105,mV
